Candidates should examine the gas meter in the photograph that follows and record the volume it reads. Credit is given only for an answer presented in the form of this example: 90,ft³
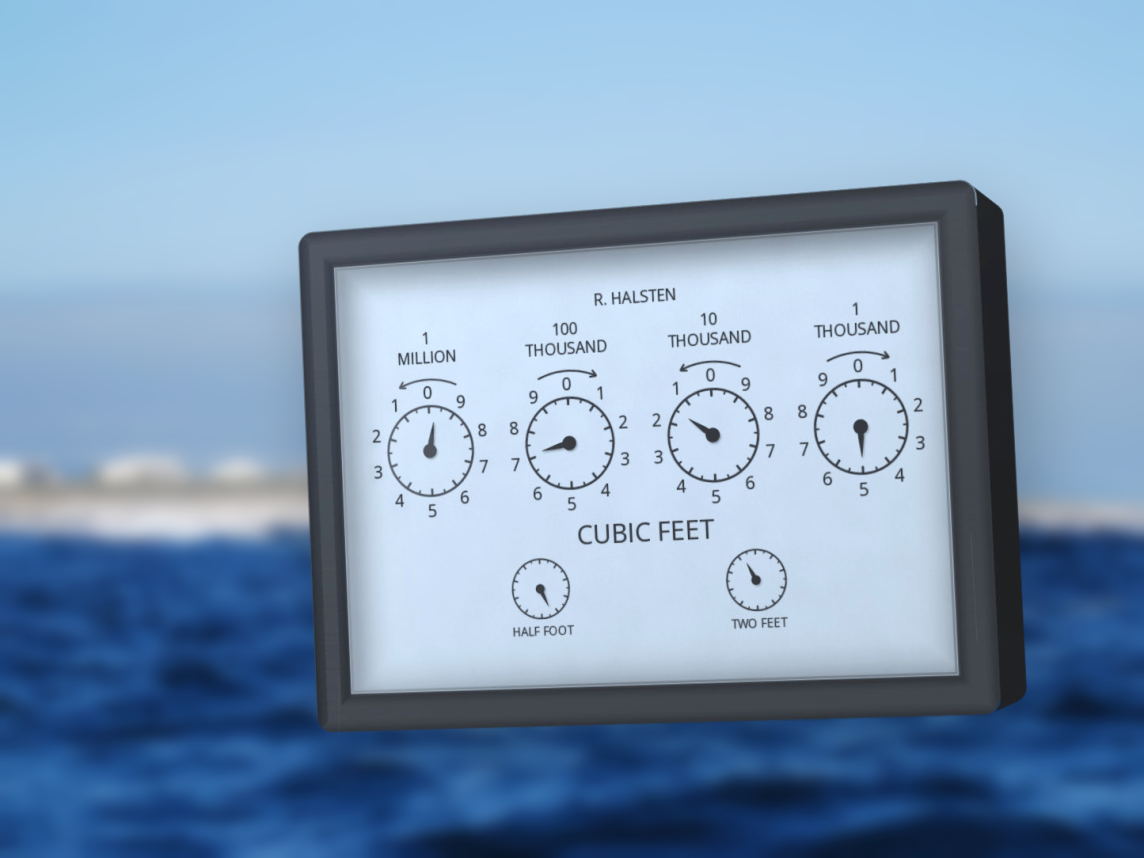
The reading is 971500,ft³
